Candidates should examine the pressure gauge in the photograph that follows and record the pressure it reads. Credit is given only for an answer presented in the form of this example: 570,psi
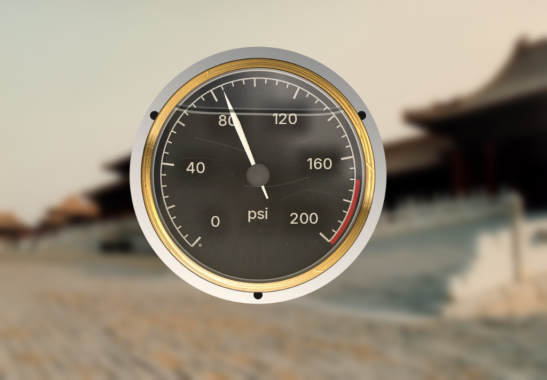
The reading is 85,psi
